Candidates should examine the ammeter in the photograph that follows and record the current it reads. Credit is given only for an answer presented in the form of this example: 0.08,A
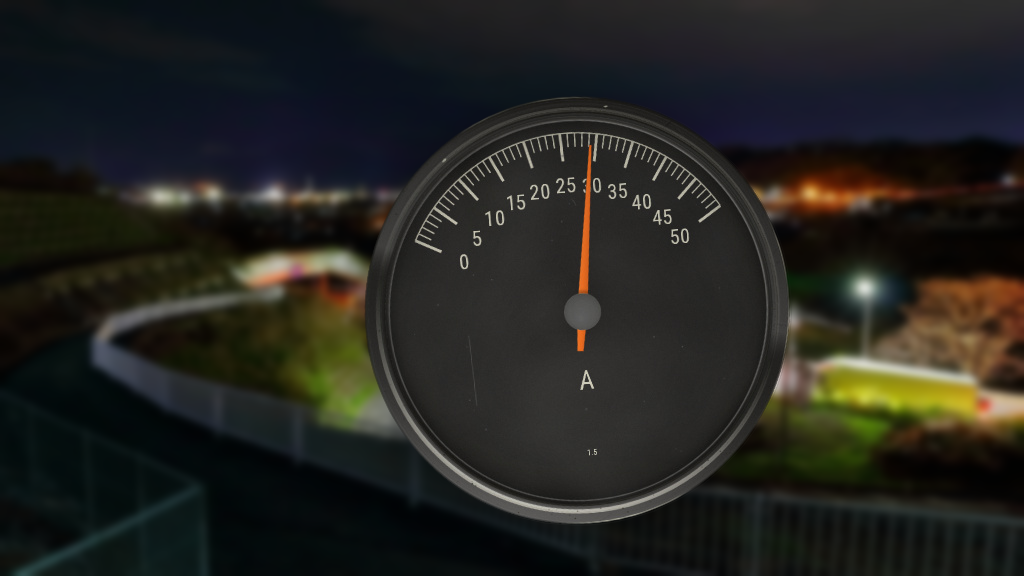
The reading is 29,A
